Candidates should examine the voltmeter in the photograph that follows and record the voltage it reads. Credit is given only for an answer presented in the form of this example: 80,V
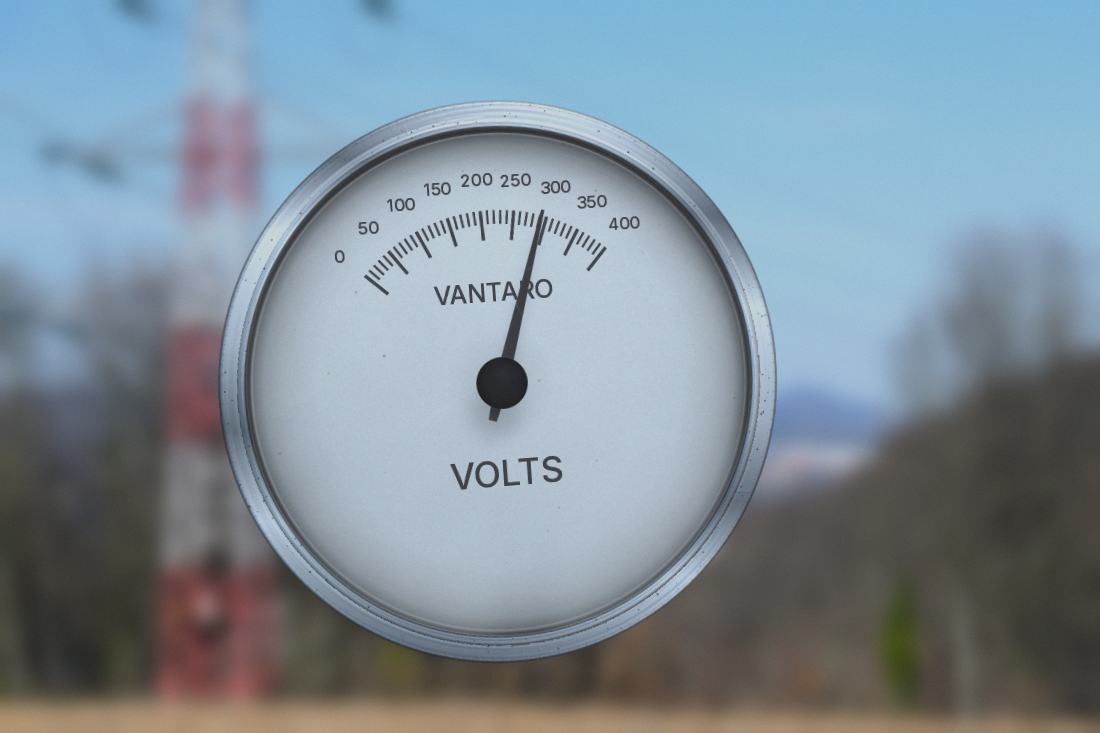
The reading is 290,V
